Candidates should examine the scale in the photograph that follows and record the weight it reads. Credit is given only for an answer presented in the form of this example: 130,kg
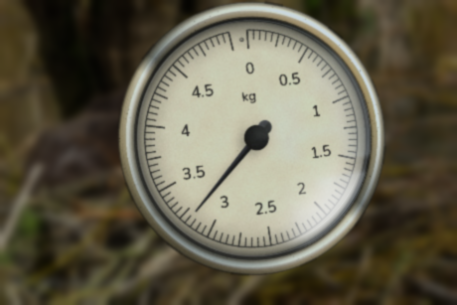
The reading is 3.2,kg
